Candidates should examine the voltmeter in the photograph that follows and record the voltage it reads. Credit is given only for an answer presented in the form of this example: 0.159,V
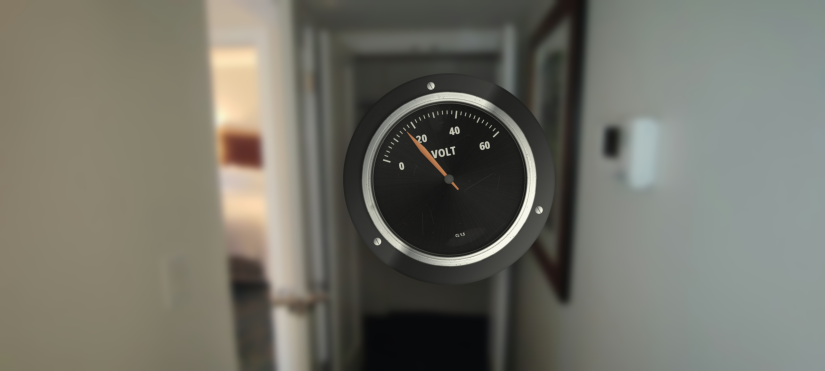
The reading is 16,V
